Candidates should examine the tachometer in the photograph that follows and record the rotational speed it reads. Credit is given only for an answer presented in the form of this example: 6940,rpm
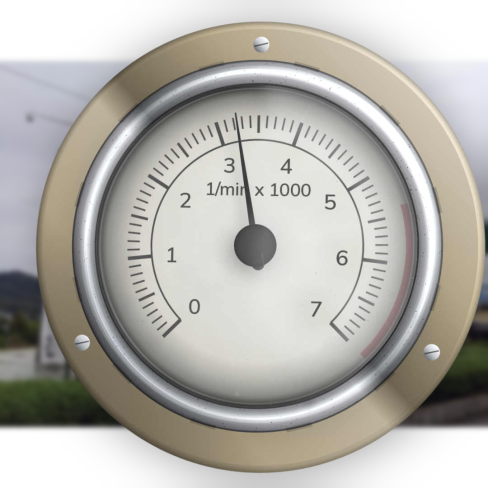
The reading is 3250,rpm
